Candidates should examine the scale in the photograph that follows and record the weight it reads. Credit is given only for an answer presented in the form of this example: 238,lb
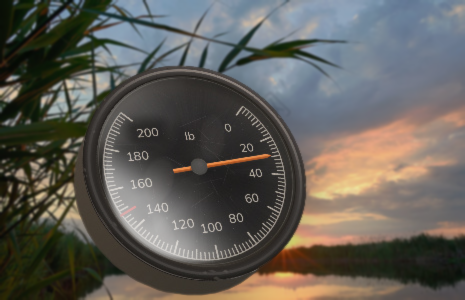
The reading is 30,lb
